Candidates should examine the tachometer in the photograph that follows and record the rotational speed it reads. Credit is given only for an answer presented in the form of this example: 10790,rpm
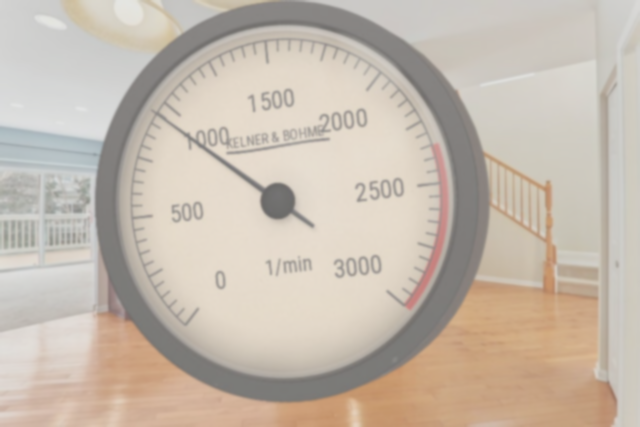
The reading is 950,rpm
